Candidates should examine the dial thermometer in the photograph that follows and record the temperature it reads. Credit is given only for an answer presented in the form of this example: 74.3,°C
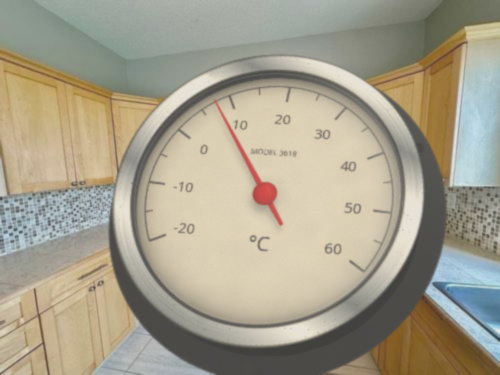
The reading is 7.5,°C
